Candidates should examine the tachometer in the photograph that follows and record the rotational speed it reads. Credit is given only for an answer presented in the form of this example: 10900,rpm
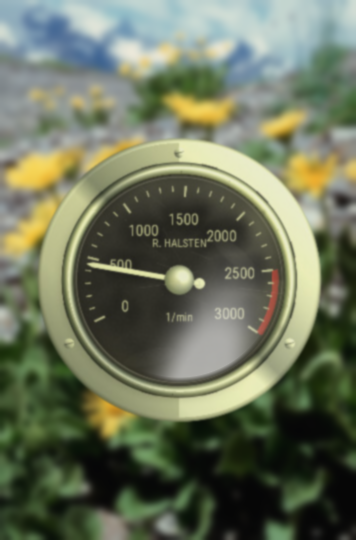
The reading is 450,rpm
